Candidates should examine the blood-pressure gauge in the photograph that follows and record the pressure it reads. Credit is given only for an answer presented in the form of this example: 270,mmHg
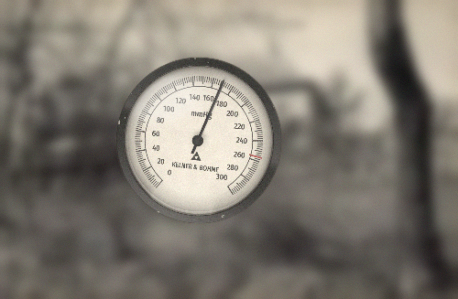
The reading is 170,mmHg
